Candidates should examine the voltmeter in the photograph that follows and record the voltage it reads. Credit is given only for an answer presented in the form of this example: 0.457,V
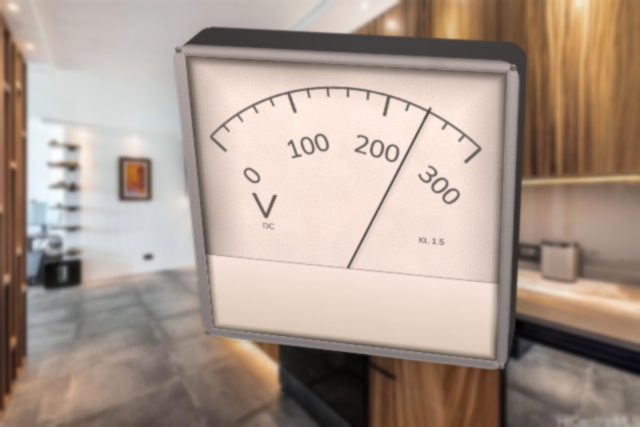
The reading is 240,V
